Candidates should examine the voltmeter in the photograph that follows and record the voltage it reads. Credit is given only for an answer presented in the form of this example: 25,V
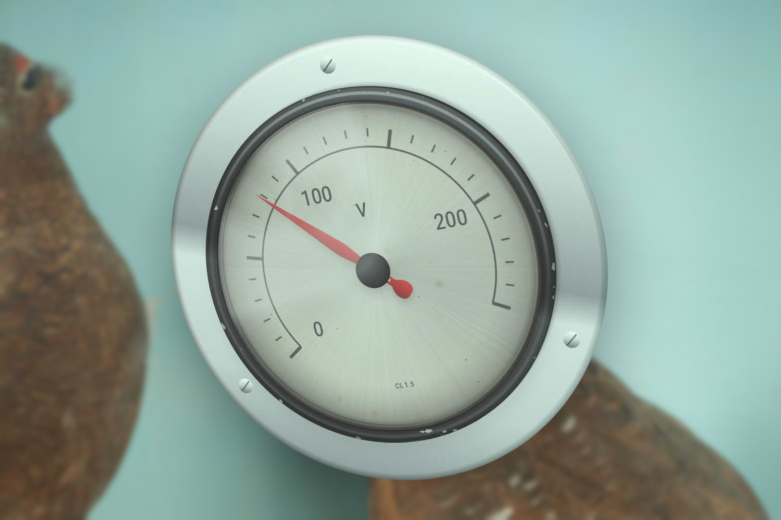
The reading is 80,V
